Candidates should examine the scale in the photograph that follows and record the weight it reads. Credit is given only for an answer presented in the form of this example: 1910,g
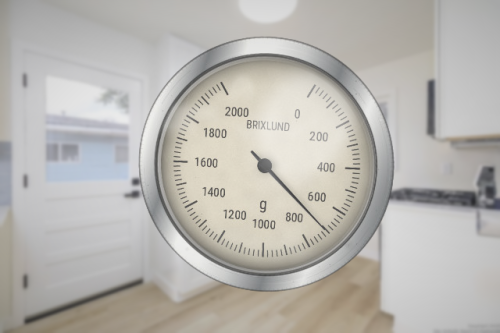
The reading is 700,g
